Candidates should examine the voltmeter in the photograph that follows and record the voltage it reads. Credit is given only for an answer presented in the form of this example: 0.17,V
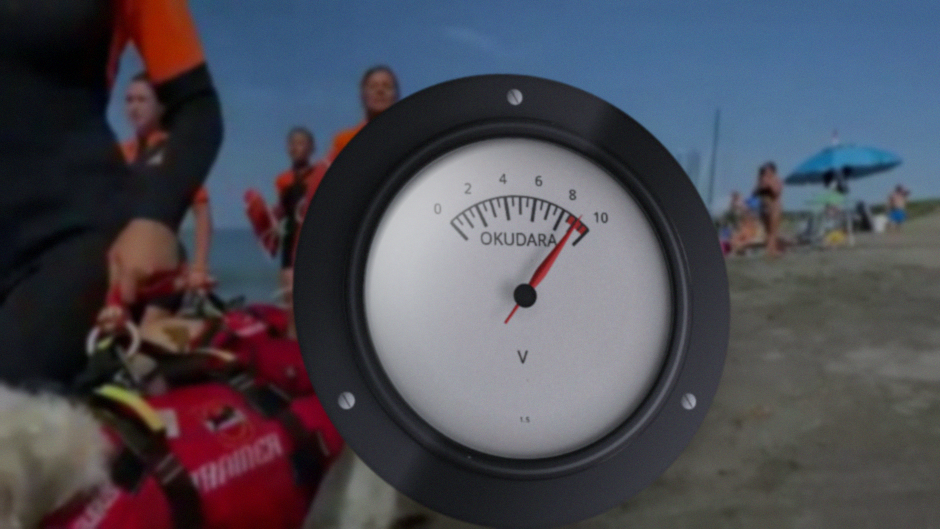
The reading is 9,V
